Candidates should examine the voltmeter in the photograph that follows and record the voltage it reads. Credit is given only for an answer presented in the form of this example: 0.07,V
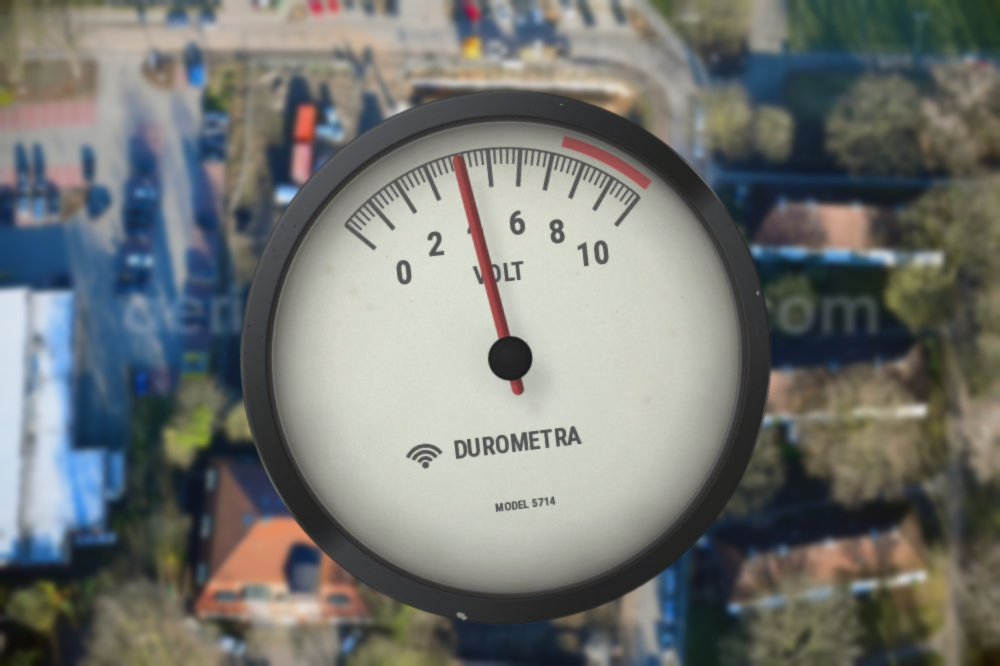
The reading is 4,V
